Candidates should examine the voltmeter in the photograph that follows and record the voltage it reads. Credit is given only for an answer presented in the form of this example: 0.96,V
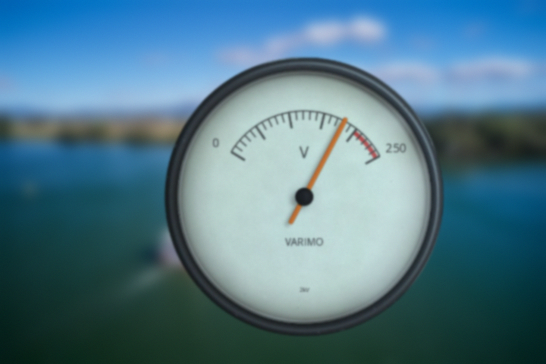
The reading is 180,V
